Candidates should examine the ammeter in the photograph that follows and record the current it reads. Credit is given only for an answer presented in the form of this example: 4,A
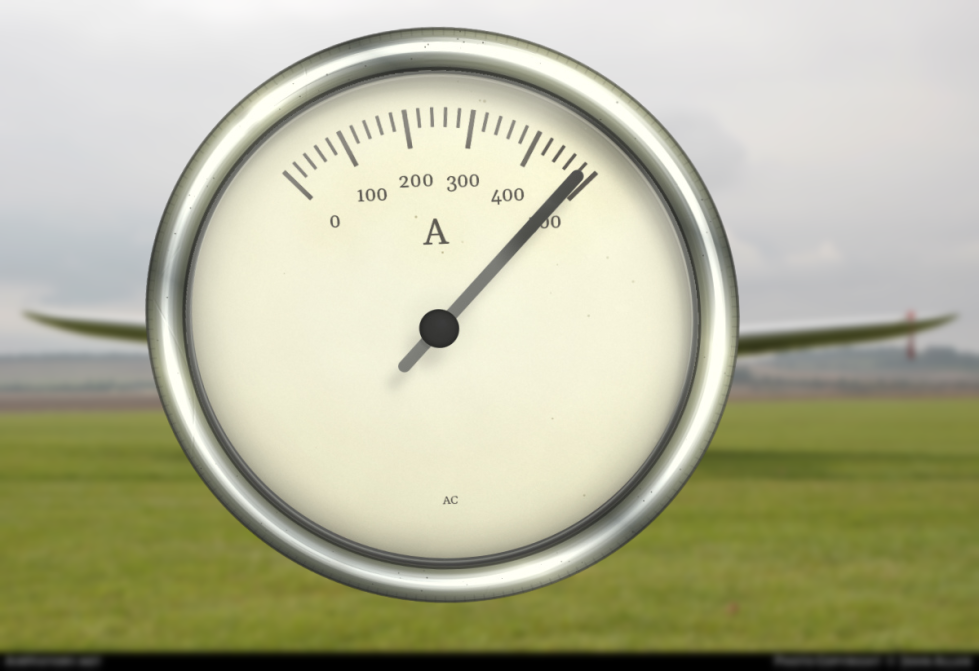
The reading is 480,A
